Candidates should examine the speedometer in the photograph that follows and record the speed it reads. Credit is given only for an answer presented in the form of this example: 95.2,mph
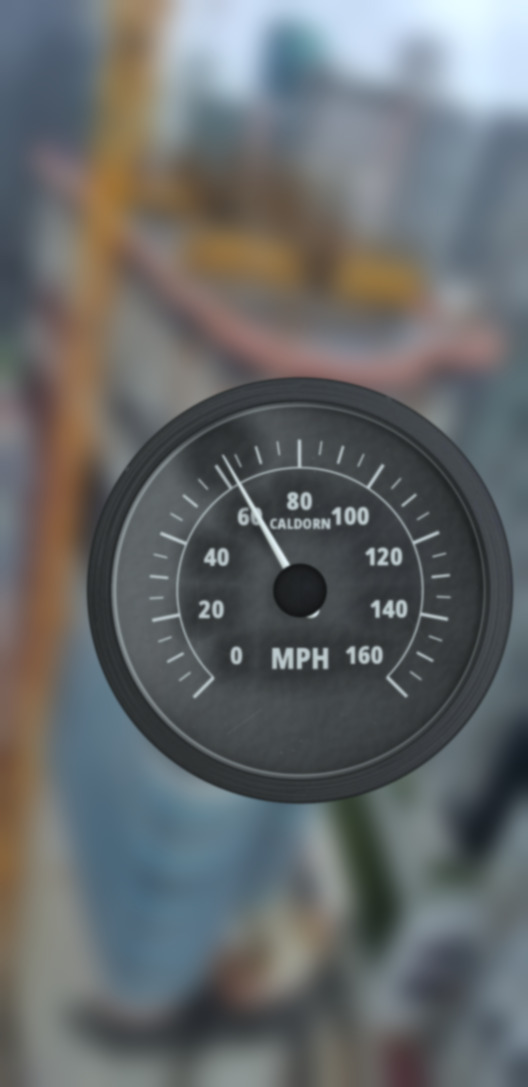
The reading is 62.5,mph
